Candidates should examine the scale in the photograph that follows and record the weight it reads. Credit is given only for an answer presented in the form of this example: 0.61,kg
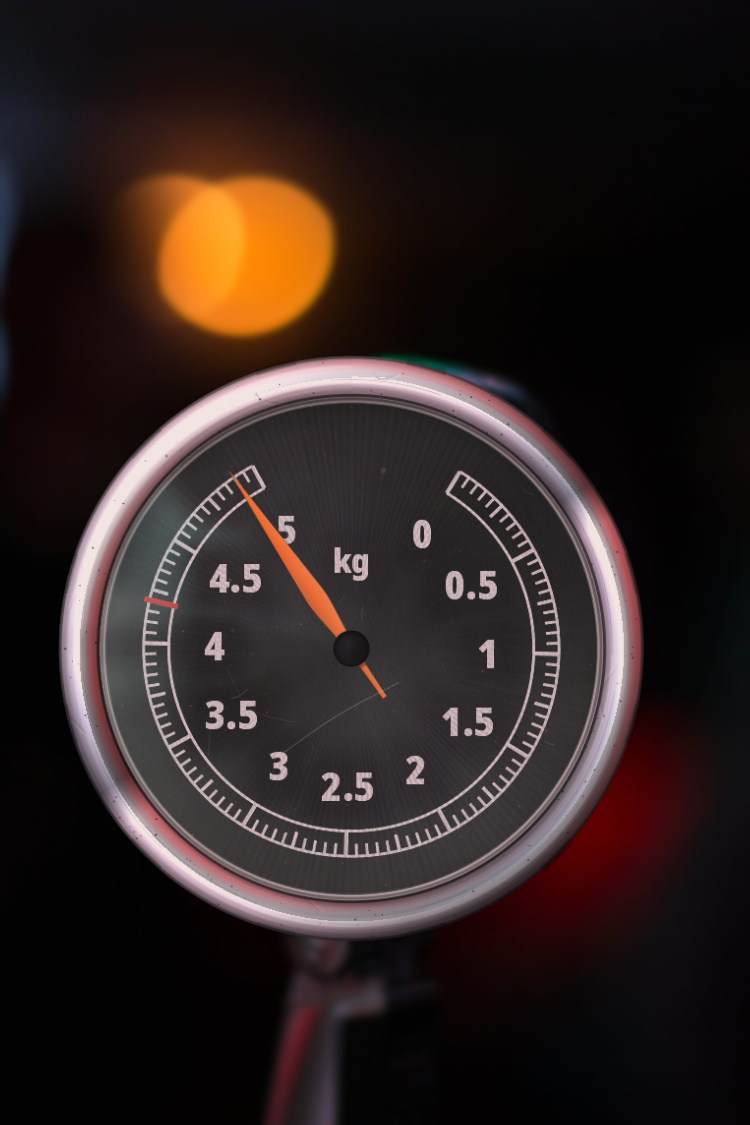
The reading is 4.9,kg
